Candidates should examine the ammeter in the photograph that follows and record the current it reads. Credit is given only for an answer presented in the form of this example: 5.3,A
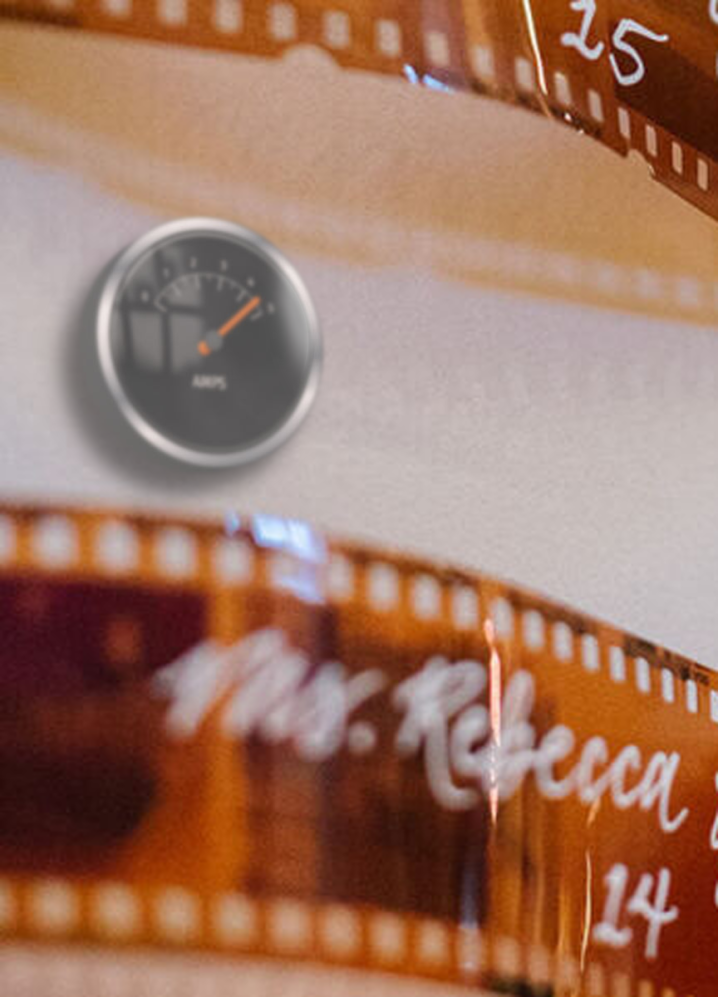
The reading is 4.5,A
